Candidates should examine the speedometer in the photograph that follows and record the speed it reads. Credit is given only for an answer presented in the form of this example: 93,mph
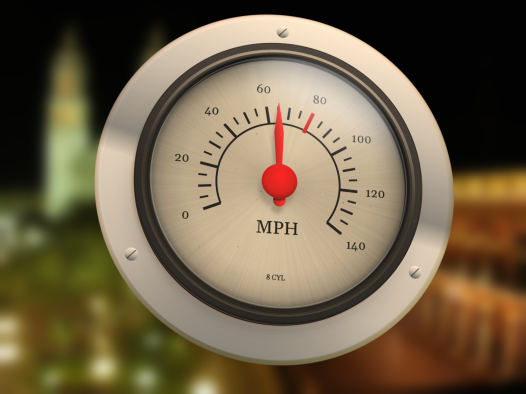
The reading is 65,mph
